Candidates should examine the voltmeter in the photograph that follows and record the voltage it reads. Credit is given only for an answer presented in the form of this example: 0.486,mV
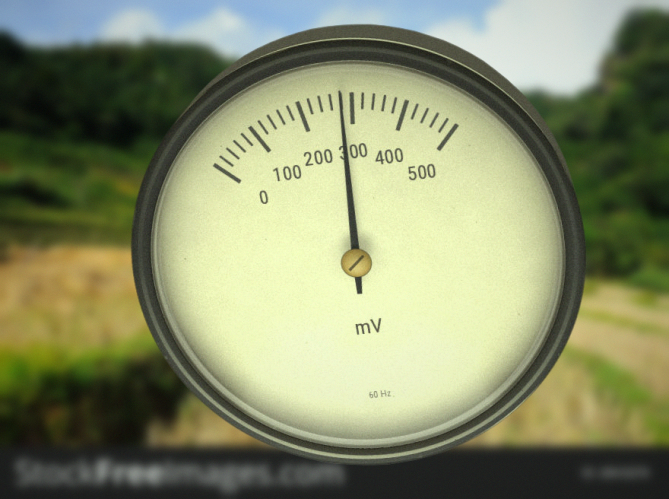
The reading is 280,mV
